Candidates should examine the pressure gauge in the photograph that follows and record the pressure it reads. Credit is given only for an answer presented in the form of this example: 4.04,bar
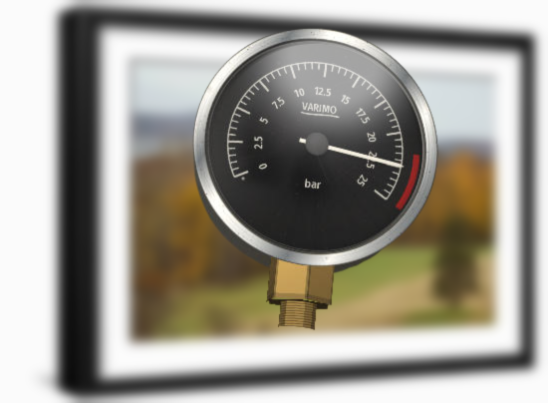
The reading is 22.5,bar
